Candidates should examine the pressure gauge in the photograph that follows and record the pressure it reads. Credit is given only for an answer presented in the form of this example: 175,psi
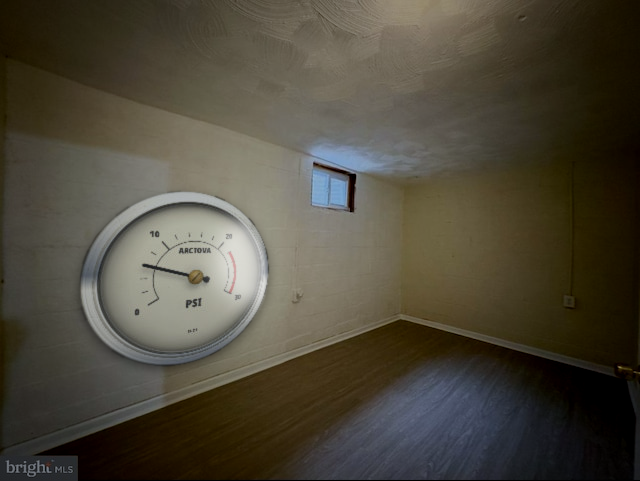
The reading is 6,psi
